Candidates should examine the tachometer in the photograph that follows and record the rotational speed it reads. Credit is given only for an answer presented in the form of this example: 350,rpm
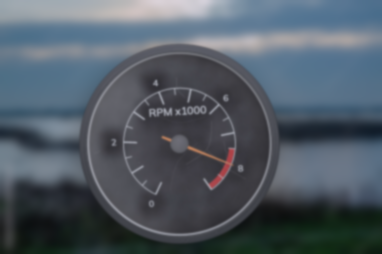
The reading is 8000,rpm
